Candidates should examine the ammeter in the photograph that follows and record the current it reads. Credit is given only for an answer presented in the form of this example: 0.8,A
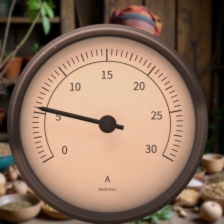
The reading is 5.5,A
